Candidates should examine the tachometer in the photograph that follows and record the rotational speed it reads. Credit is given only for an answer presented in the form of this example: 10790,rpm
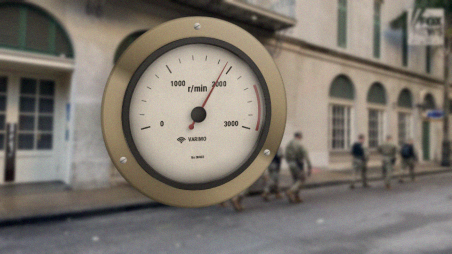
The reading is 1900,rpm
